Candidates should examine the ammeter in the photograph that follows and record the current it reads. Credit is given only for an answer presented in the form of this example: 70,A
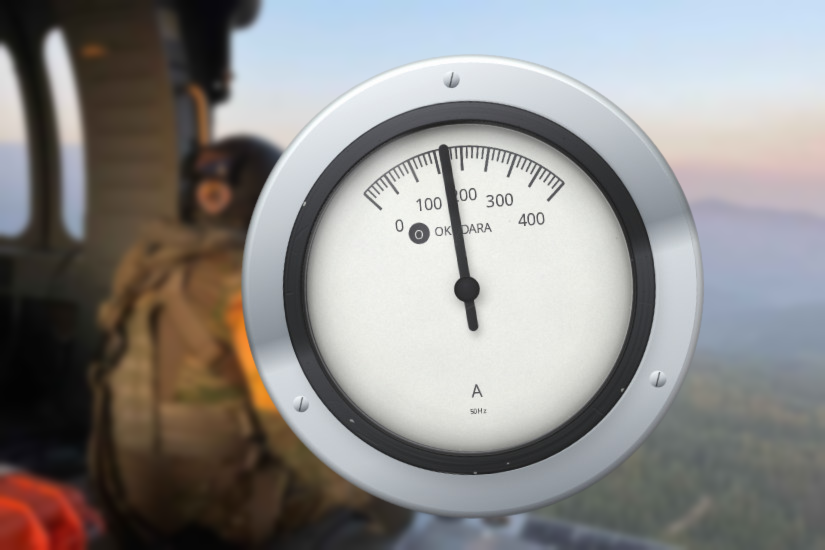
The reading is 170,A
